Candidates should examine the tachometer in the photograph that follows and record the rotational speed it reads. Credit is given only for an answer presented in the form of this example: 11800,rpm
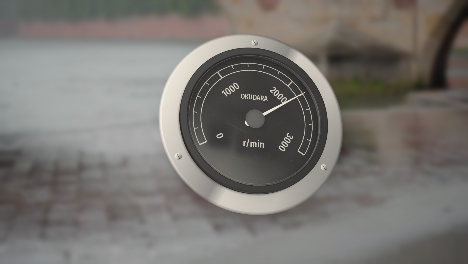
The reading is 2200,rpm
